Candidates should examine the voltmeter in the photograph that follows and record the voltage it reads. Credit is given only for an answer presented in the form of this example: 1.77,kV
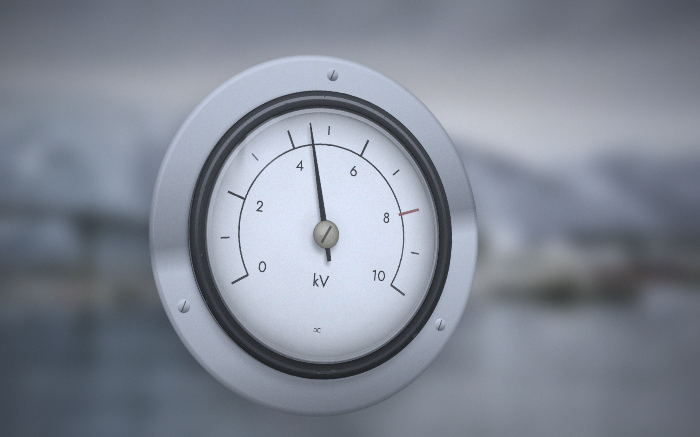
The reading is 4.5,kV
